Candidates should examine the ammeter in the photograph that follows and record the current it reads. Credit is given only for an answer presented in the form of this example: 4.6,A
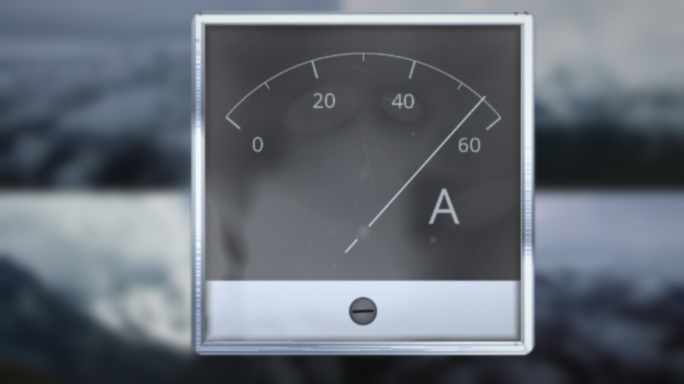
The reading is 55,A
